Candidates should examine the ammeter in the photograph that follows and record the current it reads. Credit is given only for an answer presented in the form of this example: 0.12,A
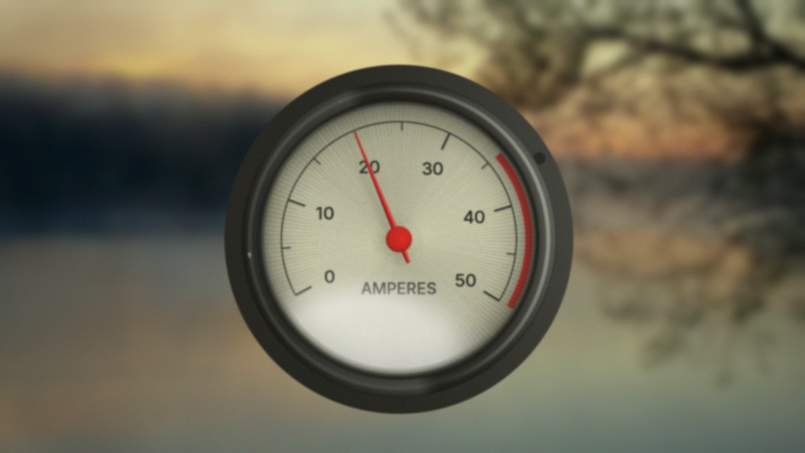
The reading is 20,A
